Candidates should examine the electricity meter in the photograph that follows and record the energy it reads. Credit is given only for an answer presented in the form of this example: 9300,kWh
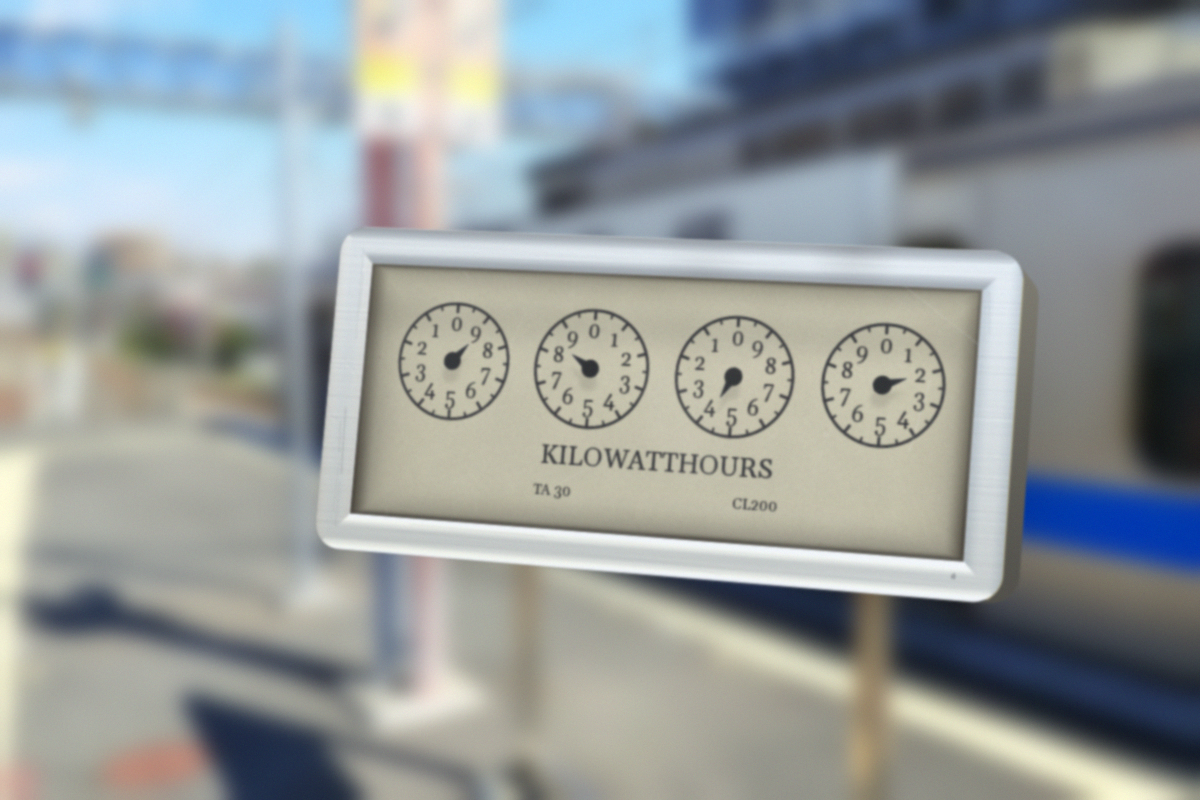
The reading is 8842,kWh
